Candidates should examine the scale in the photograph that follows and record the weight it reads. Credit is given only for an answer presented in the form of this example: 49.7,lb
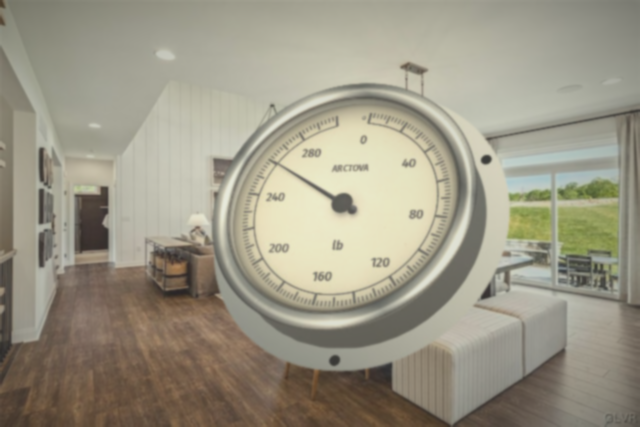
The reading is 260,lb
